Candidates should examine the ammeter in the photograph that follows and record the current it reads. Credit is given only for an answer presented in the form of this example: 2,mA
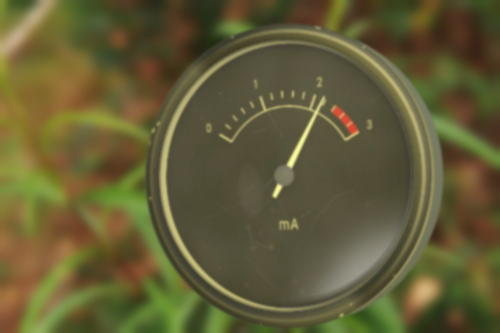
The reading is 2.2,mA
